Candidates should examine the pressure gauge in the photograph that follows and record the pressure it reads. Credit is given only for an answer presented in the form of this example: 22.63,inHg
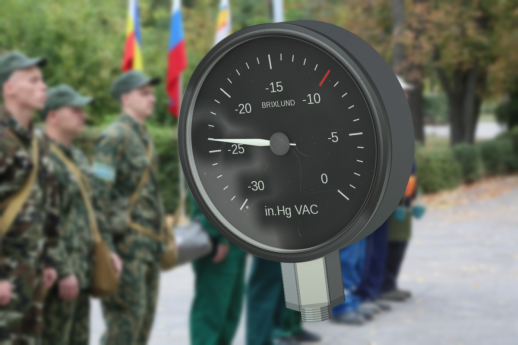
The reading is -24,inHg
